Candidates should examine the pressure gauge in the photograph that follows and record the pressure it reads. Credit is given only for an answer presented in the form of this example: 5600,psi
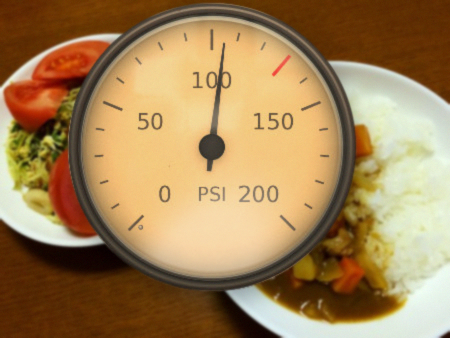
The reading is 105,psi
